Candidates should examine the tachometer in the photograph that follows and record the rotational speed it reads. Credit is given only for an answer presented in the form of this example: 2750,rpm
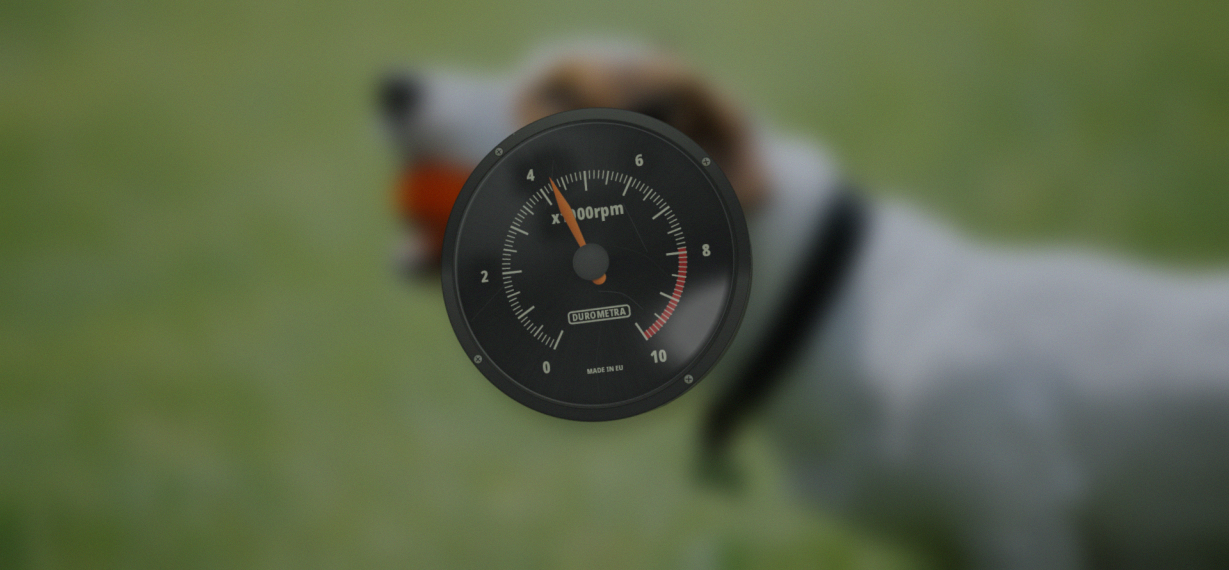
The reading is 4300,rpm
